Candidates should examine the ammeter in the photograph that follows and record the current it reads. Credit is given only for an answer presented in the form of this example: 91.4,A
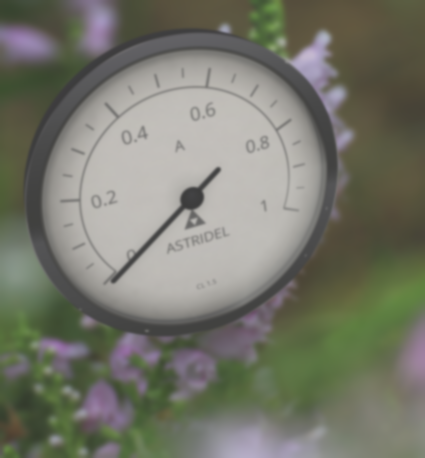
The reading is 0,A
